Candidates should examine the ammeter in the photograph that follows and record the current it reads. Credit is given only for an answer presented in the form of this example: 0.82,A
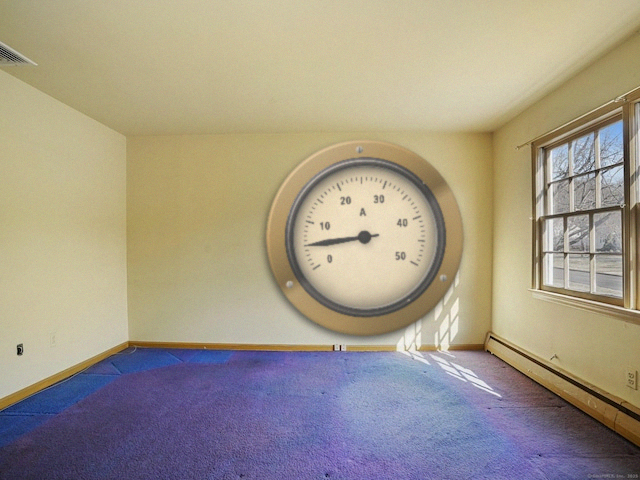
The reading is 5,A
